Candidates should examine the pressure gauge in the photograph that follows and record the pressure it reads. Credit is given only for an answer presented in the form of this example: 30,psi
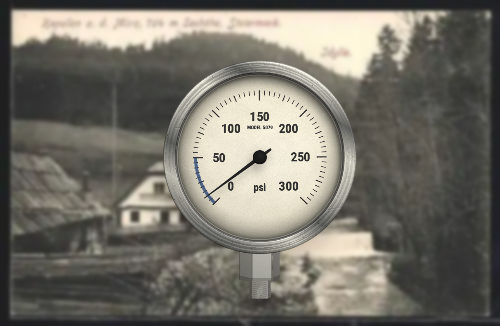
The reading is 10,psi
